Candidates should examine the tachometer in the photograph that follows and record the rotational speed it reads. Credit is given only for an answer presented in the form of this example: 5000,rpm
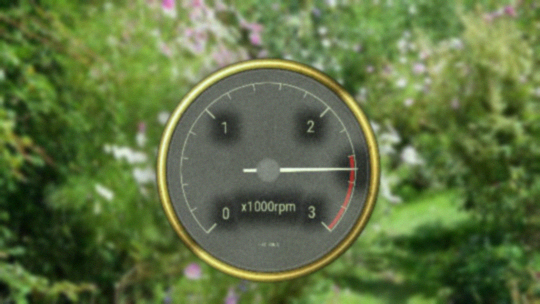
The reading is 2500,rpm
